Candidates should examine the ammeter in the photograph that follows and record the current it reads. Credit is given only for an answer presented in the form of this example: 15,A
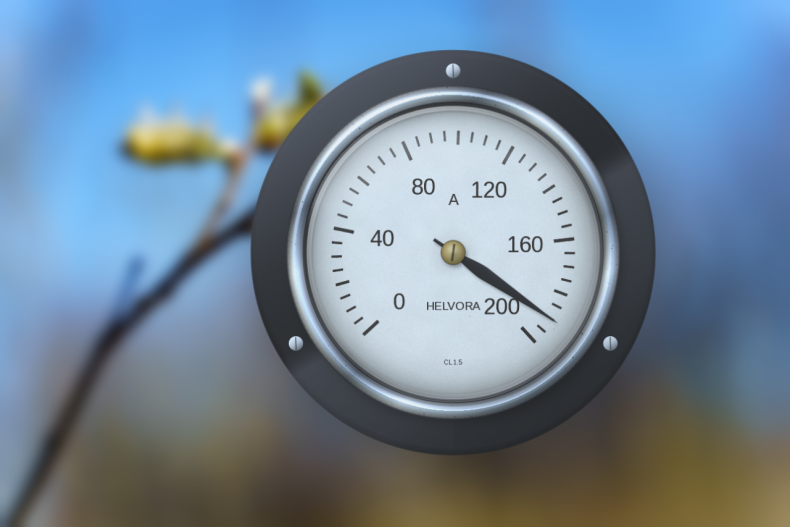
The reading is 190,A
